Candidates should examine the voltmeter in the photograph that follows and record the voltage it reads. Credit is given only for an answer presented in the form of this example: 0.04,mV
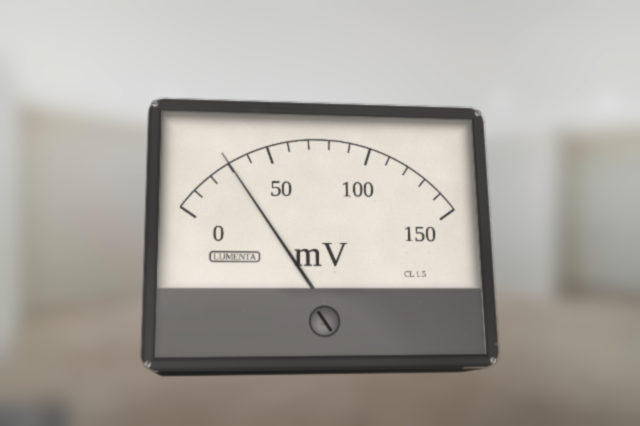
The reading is 30,mV
